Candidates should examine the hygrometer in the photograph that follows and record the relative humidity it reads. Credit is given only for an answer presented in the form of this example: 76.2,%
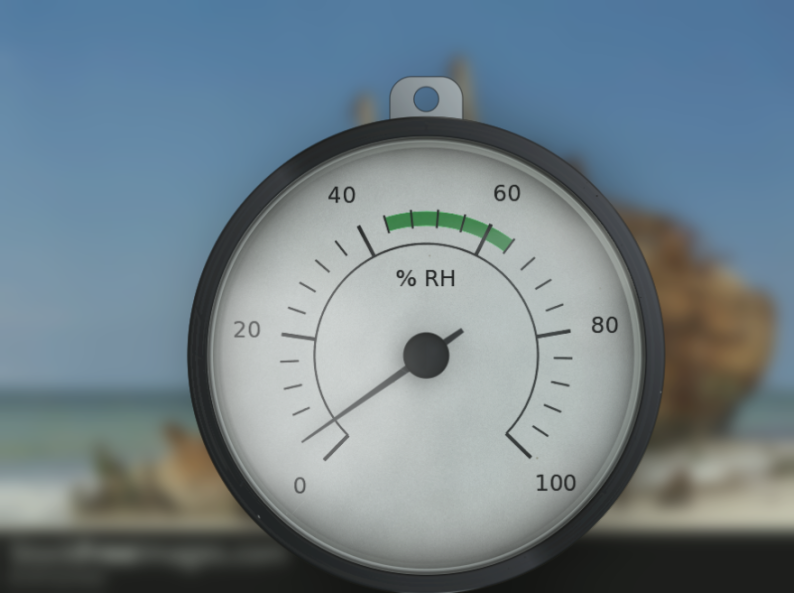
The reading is 4,%
